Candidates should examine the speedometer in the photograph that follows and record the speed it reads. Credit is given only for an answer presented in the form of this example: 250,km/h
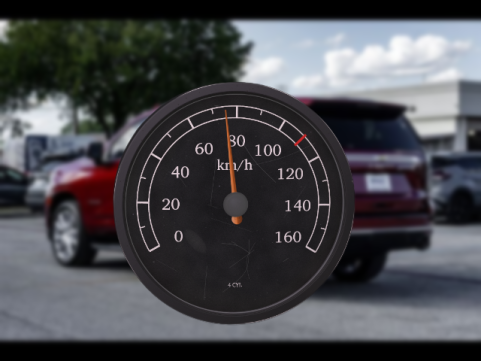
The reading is 75,km/h
